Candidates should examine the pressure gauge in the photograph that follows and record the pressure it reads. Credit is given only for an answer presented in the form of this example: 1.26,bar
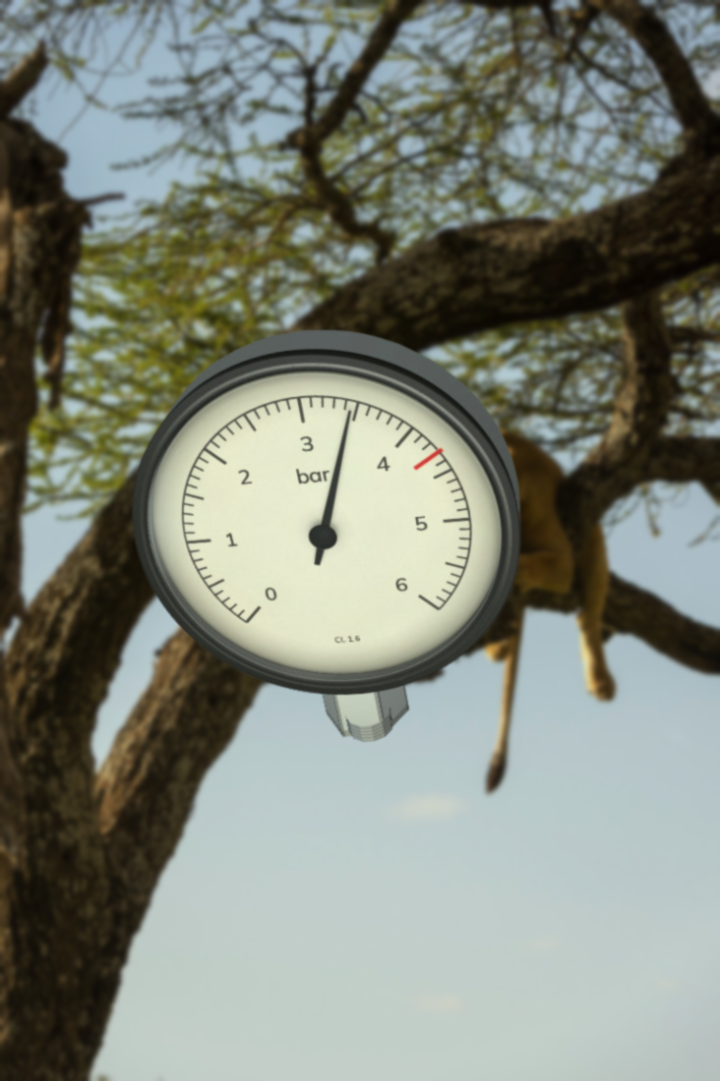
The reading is 3.45,bar
